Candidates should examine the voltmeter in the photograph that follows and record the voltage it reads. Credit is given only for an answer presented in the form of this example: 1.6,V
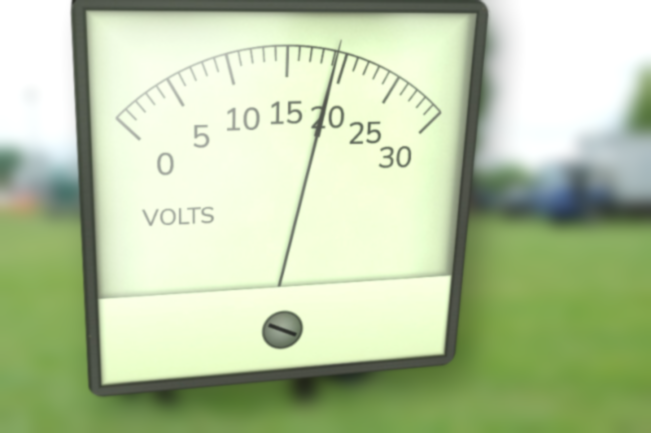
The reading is 19,V
